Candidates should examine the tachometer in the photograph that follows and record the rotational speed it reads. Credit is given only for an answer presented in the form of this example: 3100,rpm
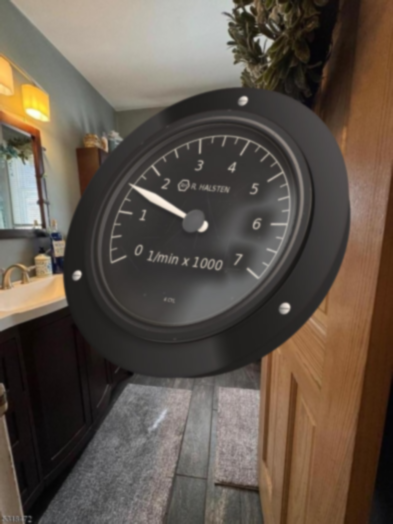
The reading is 1500,rpm
